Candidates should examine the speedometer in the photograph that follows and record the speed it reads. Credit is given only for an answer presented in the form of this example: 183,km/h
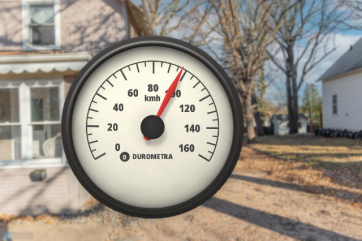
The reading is 97.5,km/h
